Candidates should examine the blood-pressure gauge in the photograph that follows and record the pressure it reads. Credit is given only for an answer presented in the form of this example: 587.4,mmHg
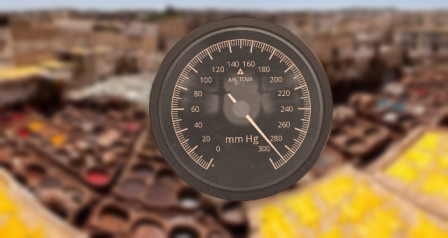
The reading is 290,mmHg
